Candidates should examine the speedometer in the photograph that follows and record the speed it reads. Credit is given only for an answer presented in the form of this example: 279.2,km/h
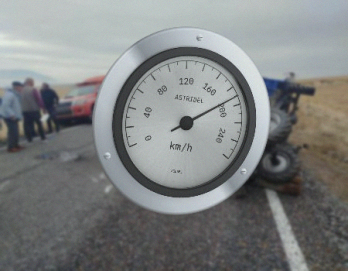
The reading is 190,km/h
